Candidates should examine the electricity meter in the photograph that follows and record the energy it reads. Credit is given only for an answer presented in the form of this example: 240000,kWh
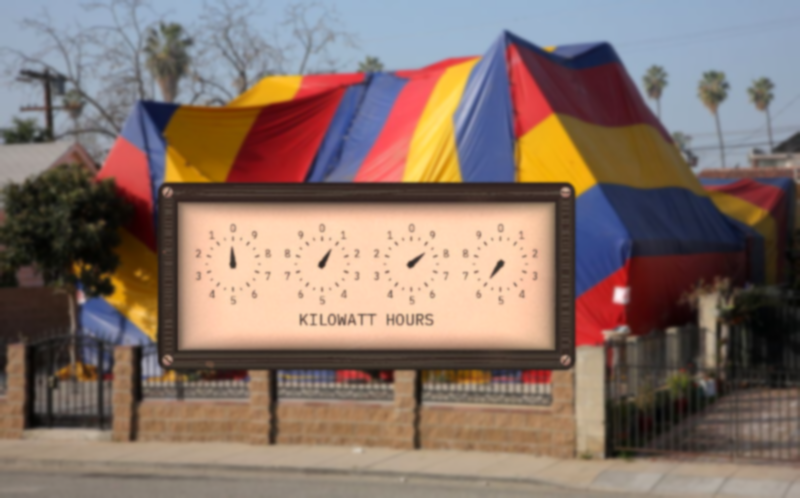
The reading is 86,kWh
